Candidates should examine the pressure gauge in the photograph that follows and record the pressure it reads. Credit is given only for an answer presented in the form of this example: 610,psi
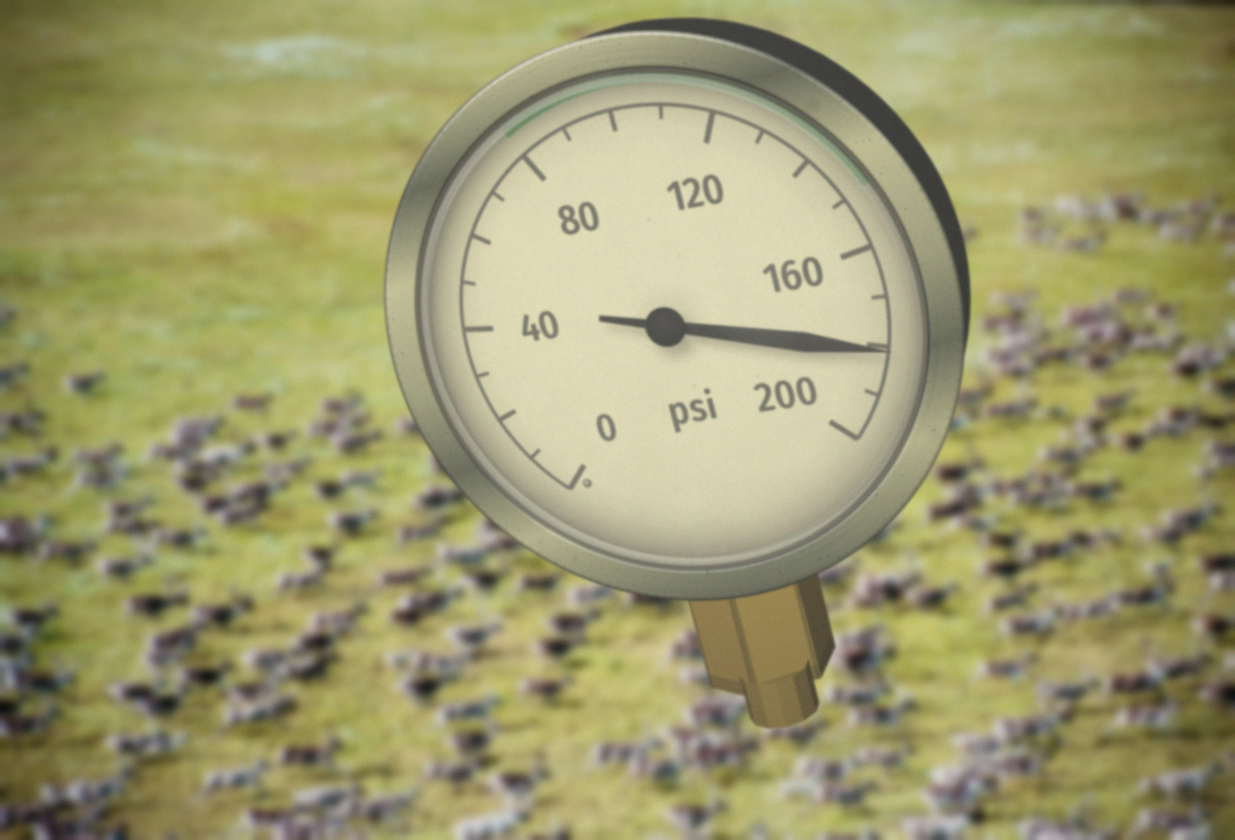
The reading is 180,psi
